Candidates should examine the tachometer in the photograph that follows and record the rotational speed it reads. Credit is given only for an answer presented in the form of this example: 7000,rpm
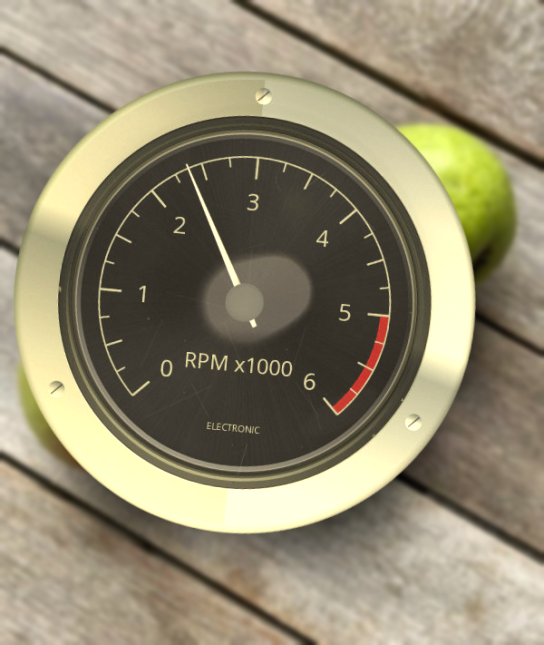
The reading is 2375,rpm
